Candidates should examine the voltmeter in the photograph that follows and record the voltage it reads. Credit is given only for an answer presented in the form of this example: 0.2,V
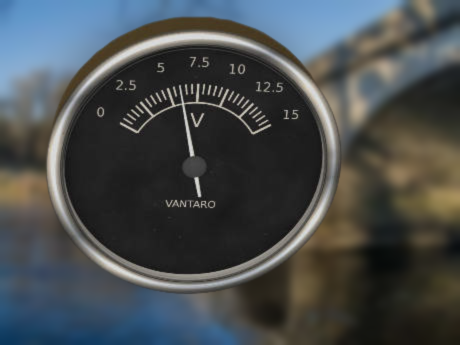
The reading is 6,V
